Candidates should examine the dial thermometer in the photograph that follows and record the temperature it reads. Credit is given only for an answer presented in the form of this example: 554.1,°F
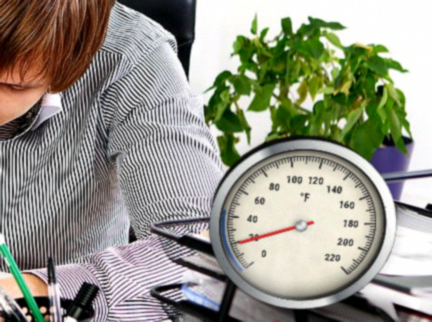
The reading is 20,°F
